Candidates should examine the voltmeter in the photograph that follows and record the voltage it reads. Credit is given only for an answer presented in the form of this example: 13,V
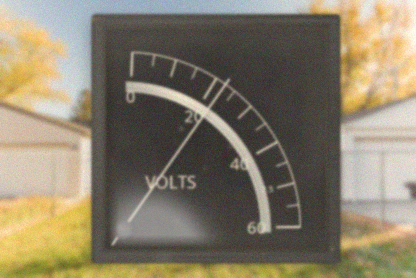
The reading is 22.5,V
